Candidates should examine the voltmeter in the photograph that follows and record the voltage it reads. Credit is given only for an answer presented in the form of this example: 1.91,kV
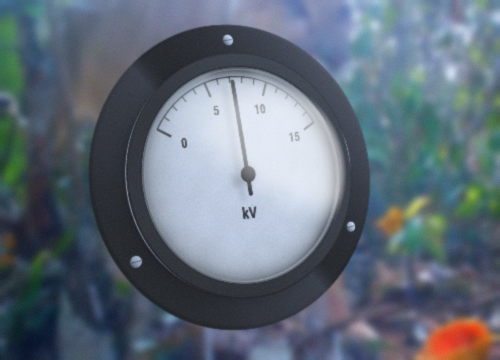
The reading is 7,kV
